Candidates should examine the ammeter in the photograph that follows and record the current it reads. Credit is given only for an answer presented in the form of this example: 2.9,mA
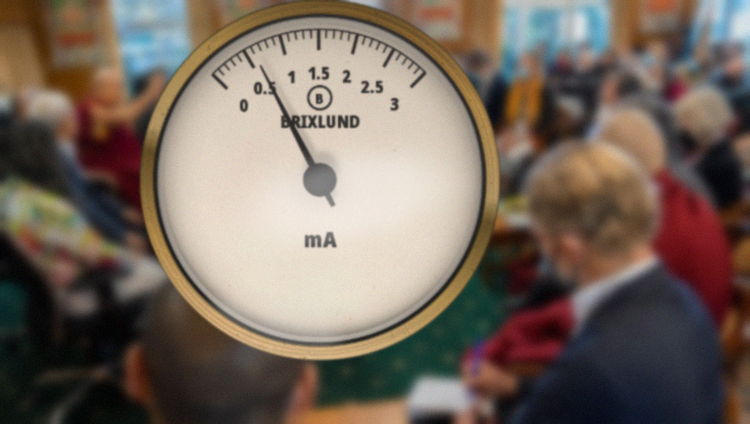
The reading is 0.6,mA
